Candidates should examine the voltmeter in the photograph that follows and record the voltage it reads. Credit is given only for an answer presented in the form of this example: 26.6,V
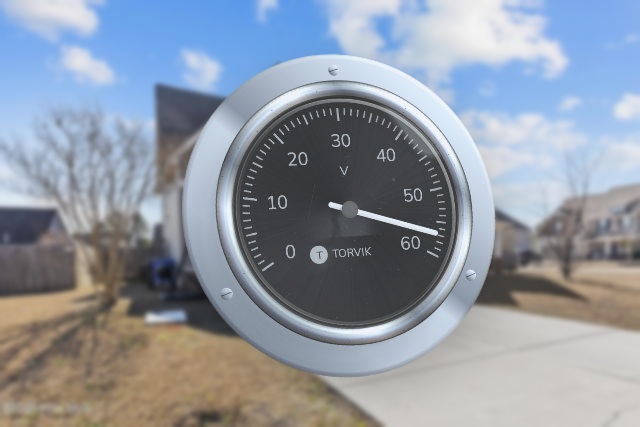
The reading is 57,V
